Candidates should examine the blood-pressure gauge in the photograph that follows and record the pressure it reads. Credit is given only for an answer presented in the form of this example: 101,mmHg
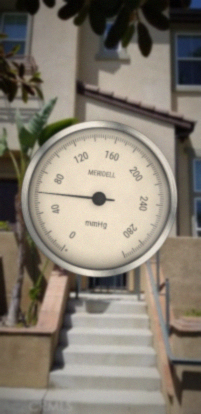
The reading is 60,mmHg
